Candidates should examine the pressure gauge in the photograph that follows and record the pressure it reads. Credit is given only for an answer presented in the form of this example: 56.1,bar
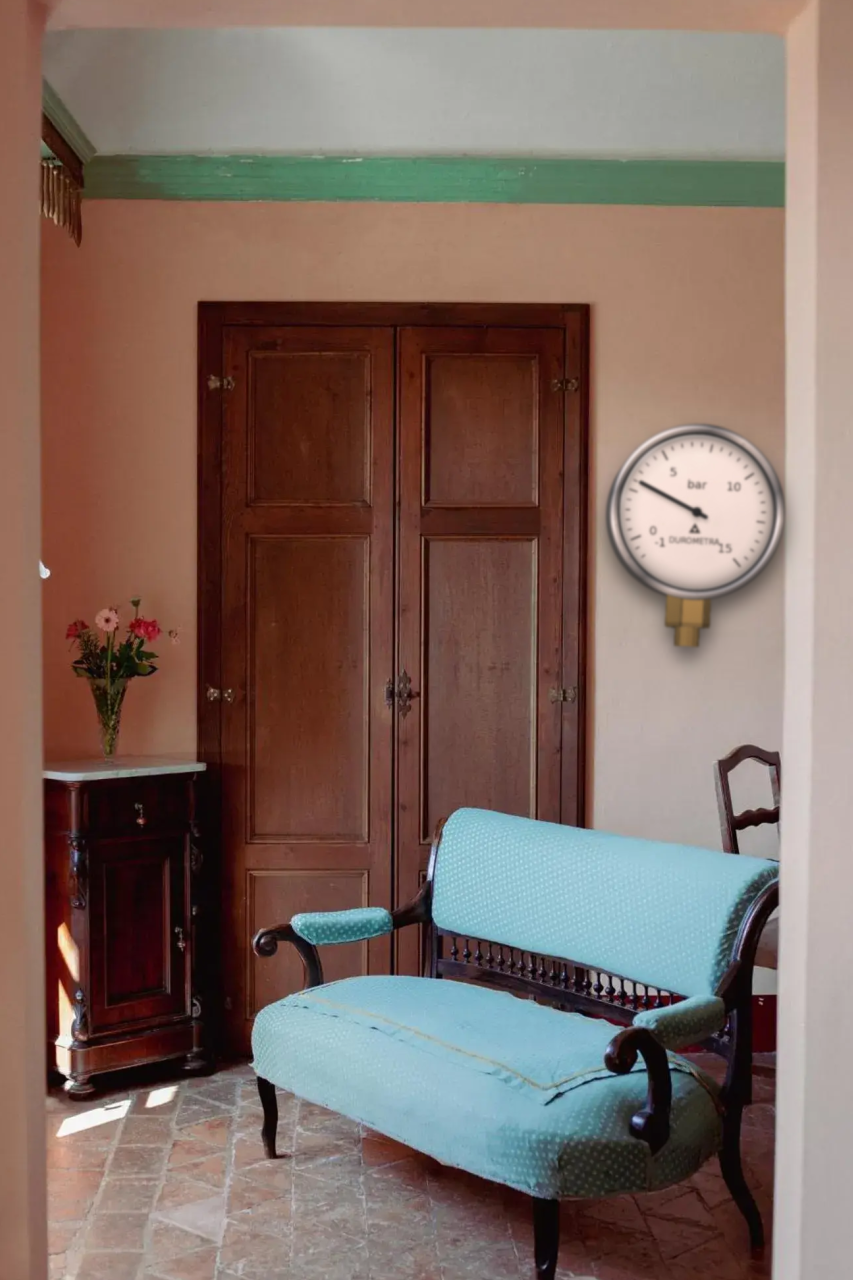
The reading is 3,bar
